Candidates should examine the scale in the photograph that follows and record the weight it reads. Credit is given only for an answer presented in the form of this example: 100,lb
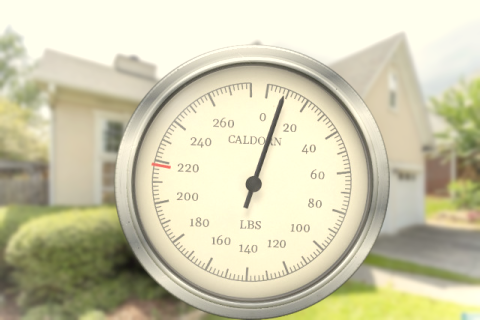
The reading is 8,lb
